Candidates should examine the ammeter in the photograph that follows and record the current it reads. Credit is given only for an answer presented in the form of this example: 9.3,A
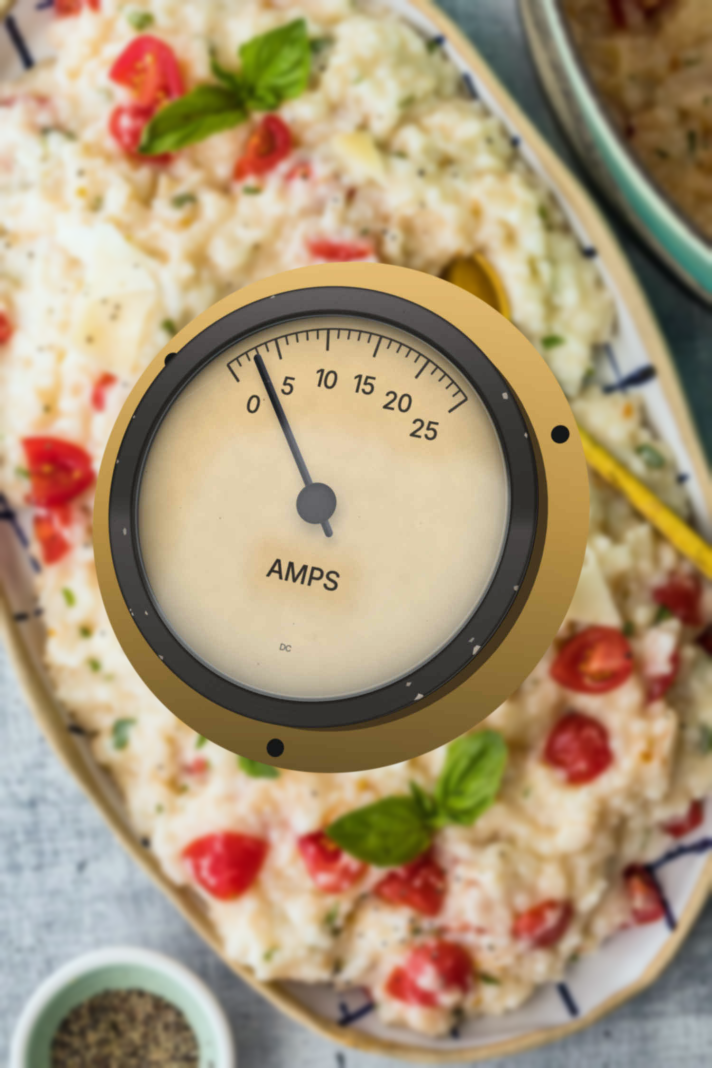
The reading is 3,A
